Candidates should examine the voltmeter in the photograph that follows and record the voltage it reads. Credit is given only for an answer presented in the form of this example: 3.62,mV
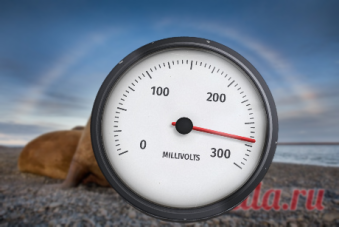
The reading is 270,mV
